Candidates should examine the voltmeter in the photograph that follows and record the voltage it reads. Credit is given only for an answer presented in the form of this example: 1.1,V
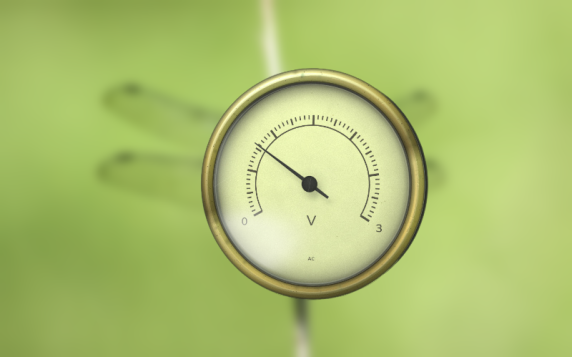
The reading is 0.8,V
